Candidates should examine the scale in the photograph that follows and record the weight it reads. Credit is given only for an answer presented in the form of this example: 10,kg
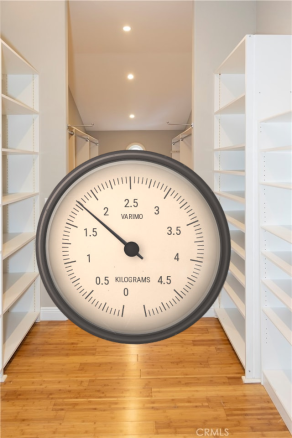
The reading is 1.8,kg
